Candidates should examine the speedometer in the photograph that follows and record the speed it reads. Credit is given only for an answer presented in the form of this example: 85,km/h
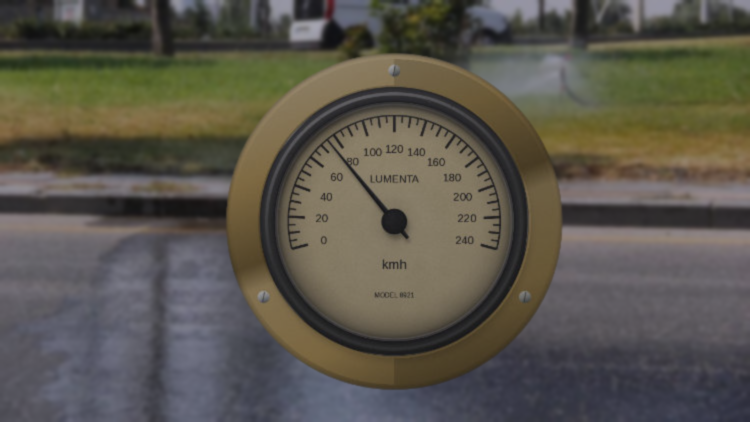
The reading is 75,km/h
